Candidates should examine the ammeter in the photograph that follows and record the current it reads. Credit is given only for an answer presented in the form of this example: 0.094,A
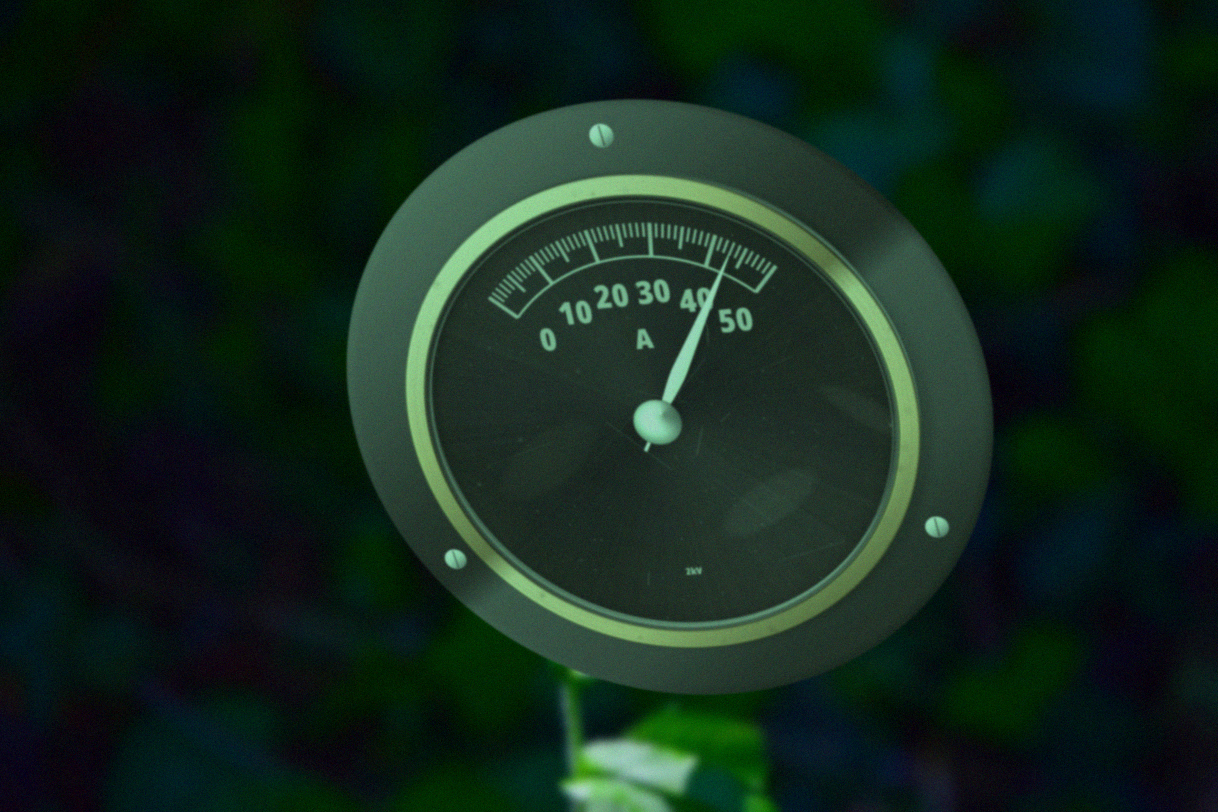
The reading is 43,A
